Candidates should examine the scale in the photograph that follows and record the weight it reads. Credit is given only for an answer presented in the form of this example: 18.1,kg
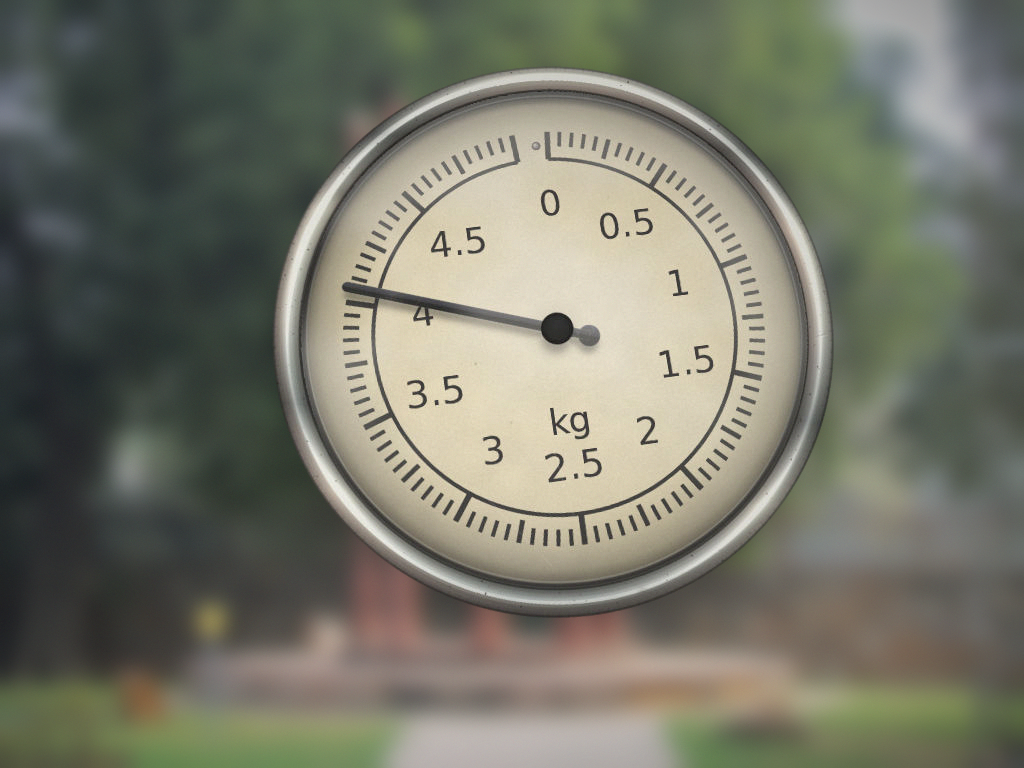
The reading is 4.05,kg
